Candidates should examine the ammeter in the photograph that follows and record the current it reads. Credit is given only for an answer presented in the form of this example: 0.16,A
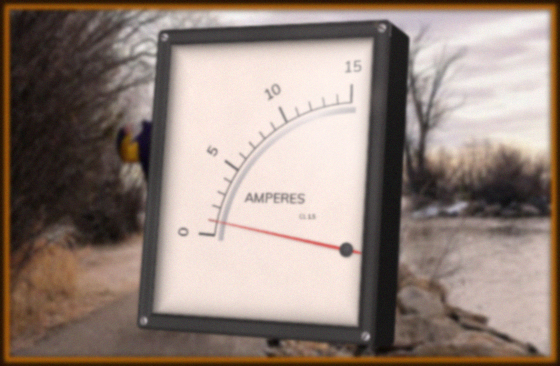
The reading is 1,A
